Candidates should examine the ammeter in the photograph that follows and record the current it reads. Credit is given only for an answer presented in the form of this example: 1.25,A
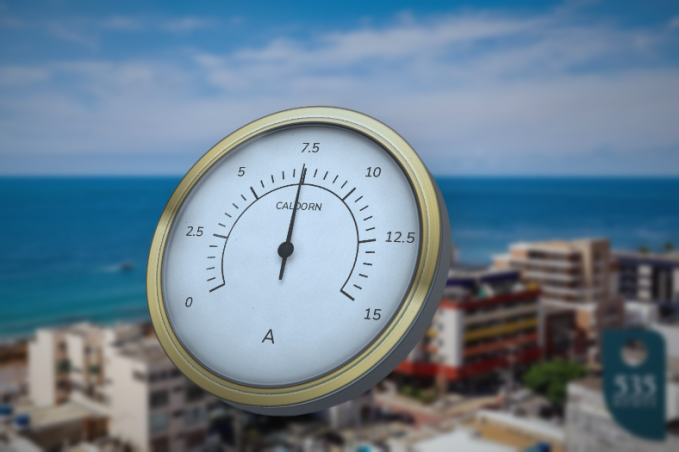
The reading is 7.5,A
